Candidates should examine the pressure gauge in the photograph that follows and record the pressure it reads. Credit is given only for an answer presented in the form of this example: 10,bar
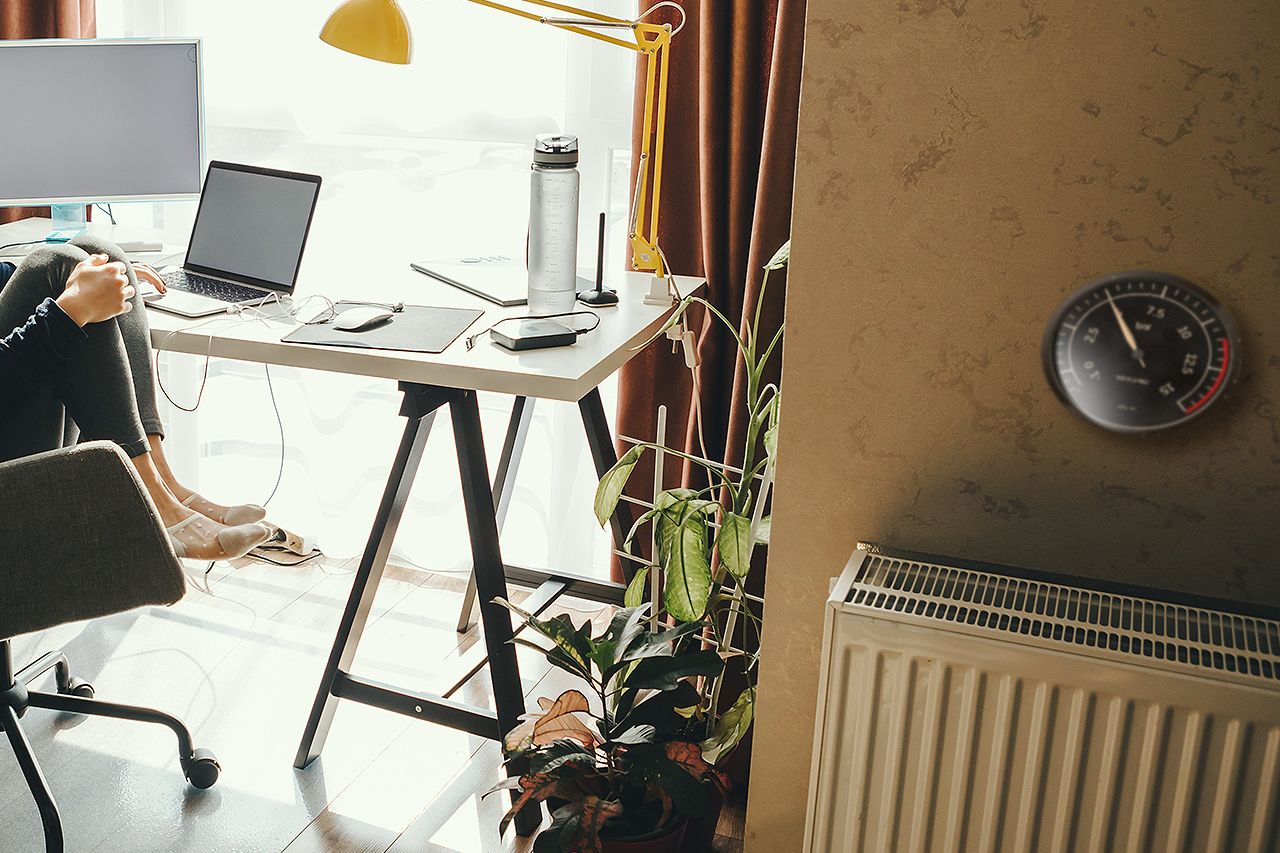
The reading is 5,bar
